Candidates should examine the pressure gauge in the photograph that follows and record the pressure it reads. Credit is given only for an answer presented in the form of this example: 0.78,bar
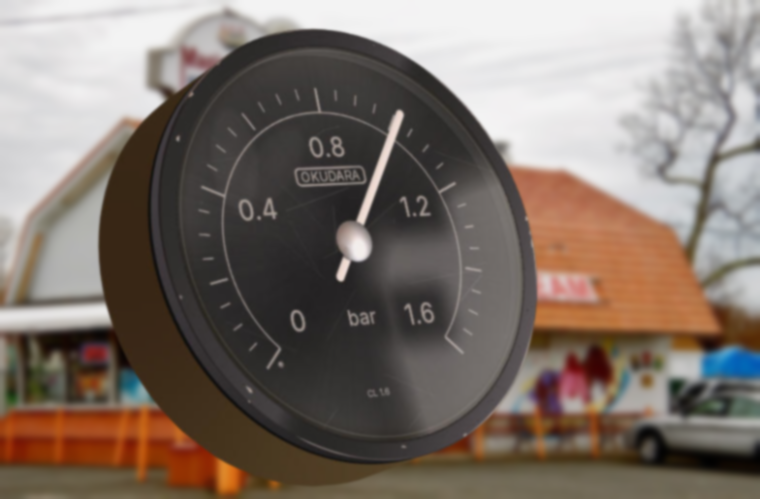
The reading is 1,bar
